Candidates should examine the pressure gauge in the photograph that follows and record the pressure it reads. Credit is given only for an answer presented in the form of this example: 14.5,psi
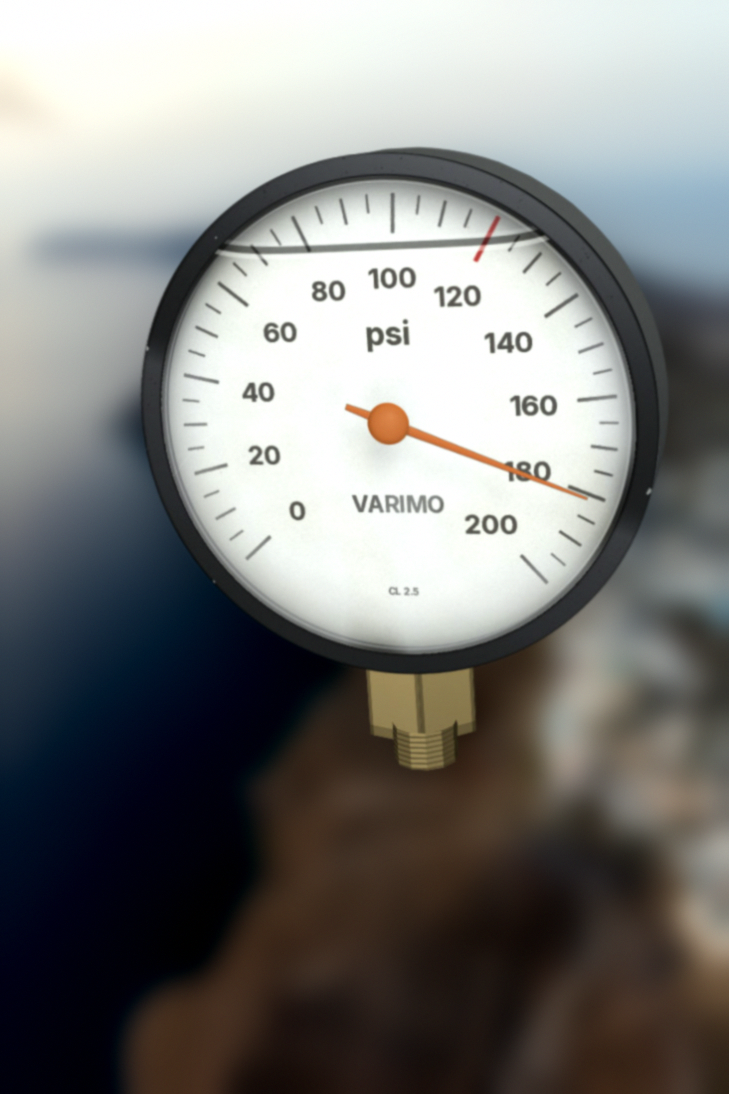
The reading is 180,psi
